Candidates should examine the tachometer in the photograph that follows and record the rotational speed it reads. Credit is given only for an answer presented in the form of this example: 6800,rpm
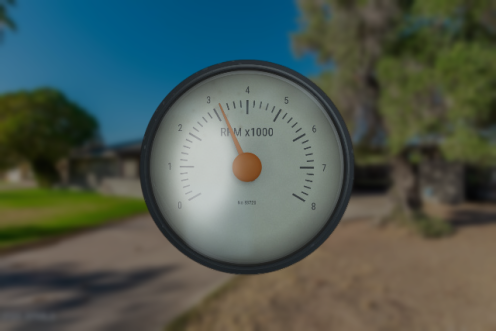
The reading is 3200,rpm
